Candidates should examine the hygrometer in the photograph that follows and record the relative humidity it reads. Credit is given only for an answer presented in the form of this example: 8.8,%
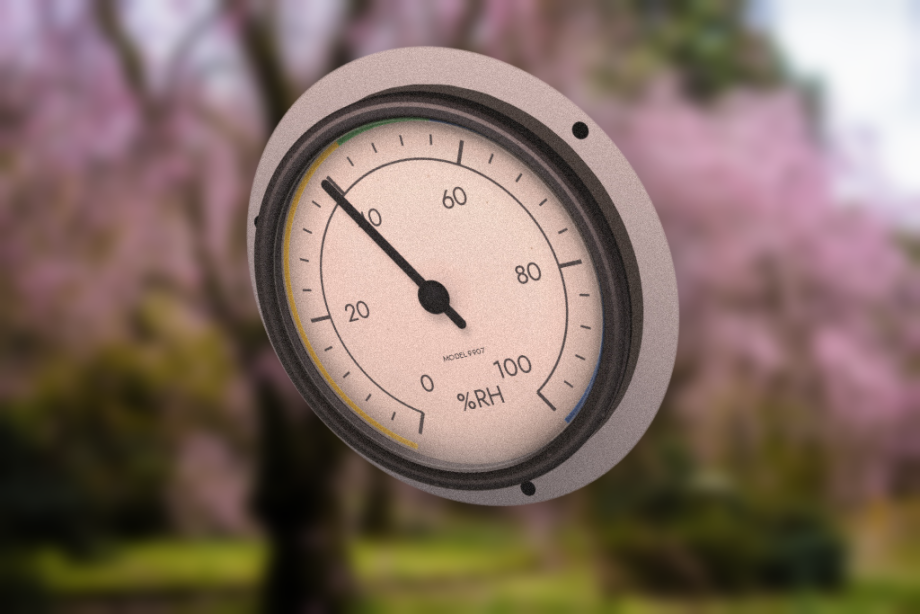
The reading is 40,%
